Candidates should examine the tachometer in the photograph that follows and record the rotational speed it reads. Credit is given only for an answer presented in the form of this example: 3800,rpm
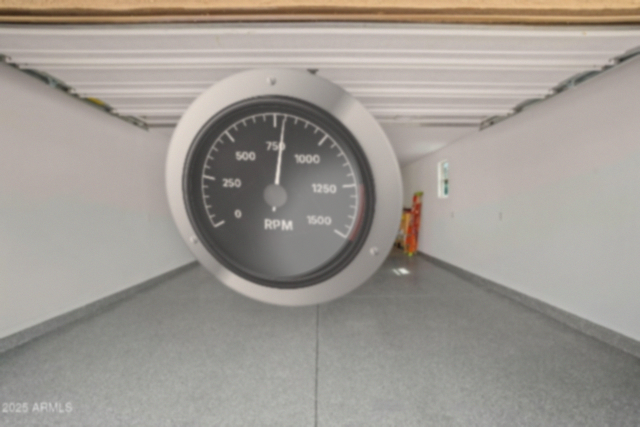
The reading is 800,rpm
